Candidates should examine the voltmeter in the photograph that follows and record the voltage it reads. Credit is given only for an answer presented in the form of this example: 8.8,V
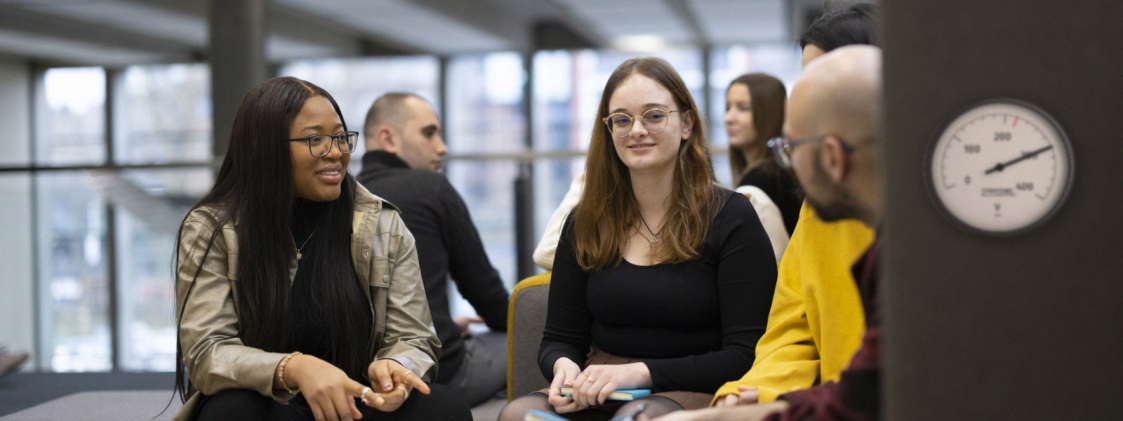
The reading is 300,V
